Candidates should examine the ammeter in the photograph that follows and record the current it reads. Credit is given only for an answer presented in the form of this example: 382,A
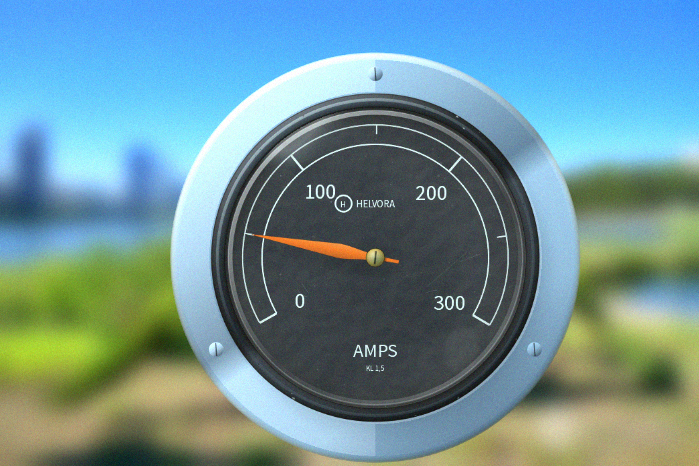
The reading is 50,A
